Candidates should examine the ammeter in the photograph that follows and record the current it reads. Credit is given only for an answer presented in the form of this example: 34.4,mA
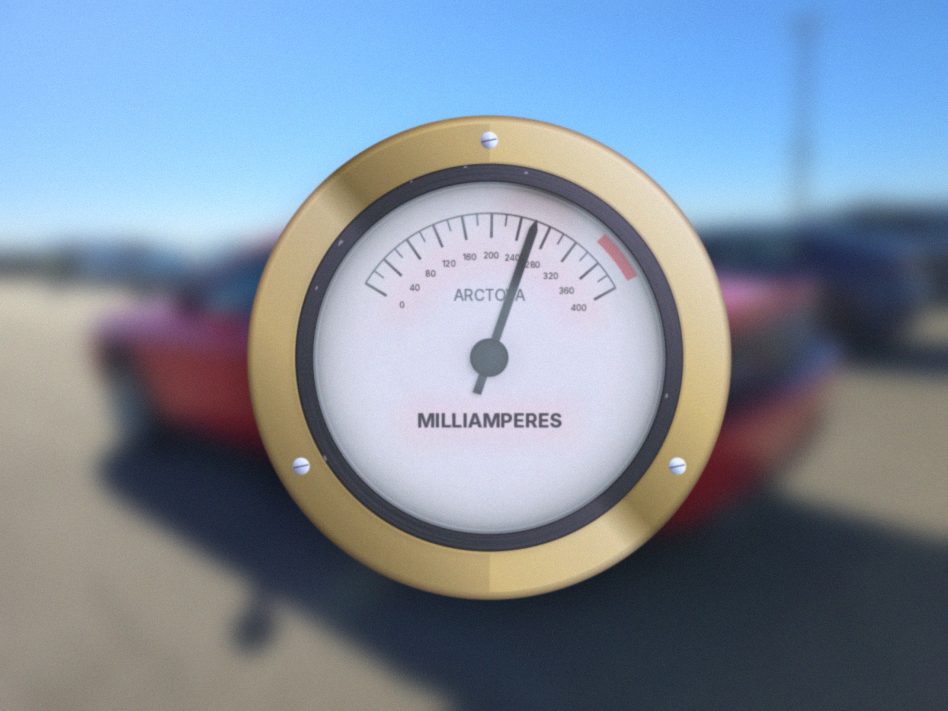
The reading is 260,mA
